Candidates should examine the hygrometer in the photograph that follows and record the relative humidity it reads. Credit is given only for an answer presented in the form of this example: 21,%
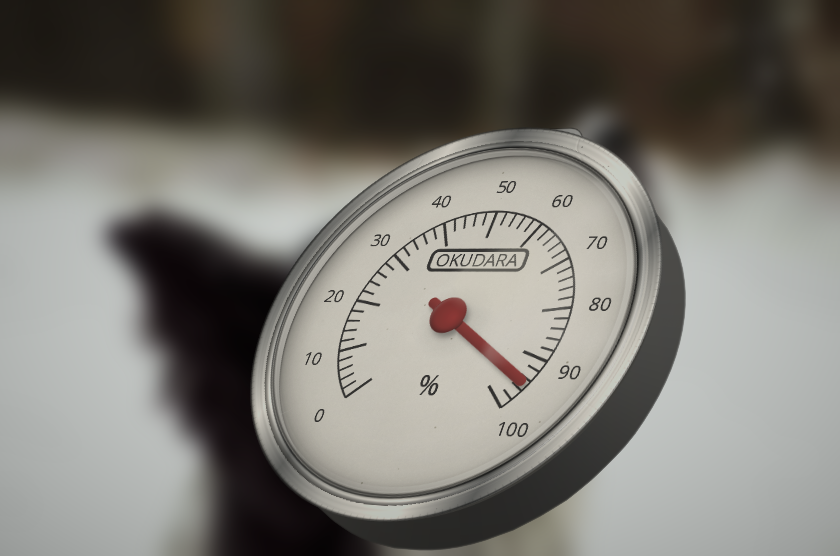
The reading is 95,%
